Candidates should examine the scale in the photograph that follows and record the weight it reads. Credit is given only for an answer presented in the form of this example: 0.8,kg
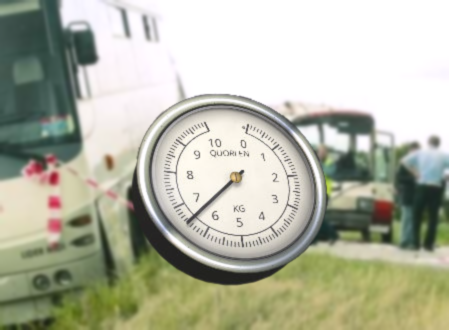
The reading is 6.5,kg
